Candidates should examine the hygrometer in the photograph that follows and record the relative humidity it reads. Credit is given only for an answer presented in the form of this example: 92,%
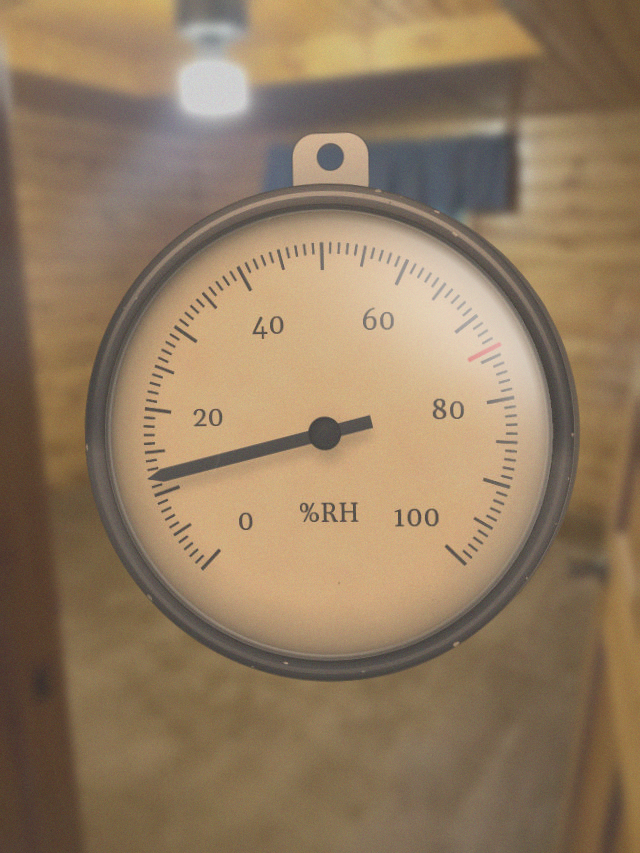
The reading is 12,%
